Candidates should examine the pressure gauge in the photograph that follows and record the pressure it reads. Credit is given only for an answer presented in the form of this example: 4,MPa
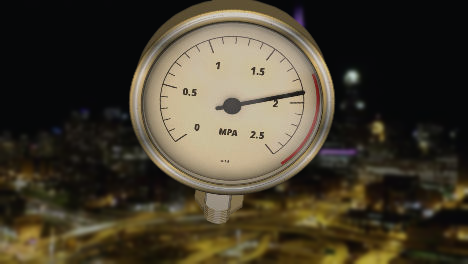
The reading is 1.9,MPa
